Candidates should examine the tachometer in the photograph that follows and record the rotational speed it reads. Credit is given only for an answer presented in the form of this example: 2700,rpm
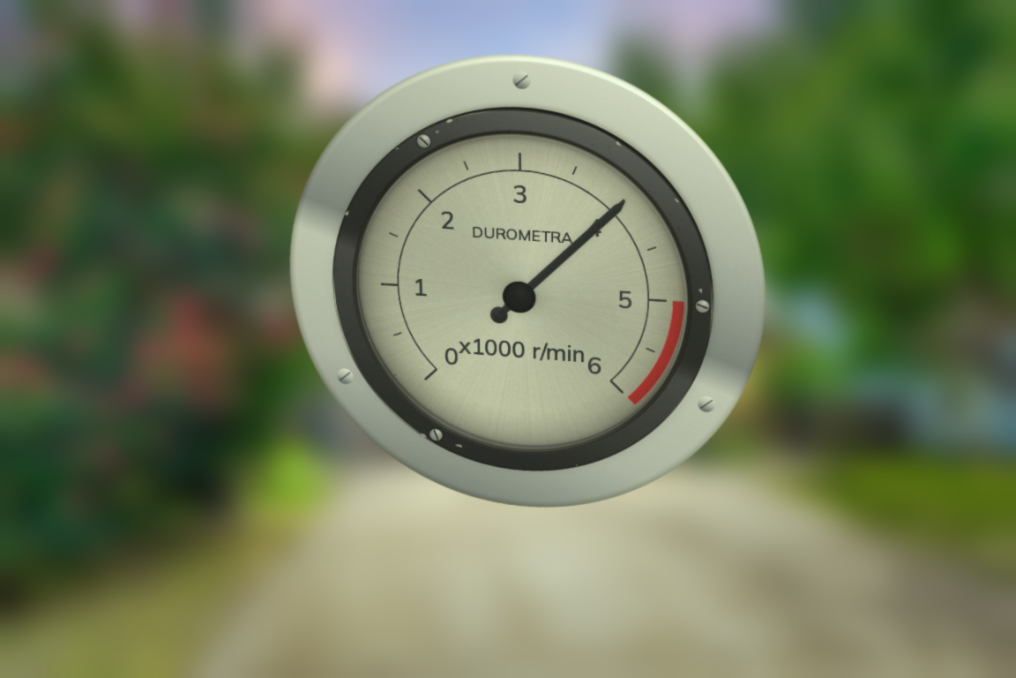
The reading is 4000,rpm
